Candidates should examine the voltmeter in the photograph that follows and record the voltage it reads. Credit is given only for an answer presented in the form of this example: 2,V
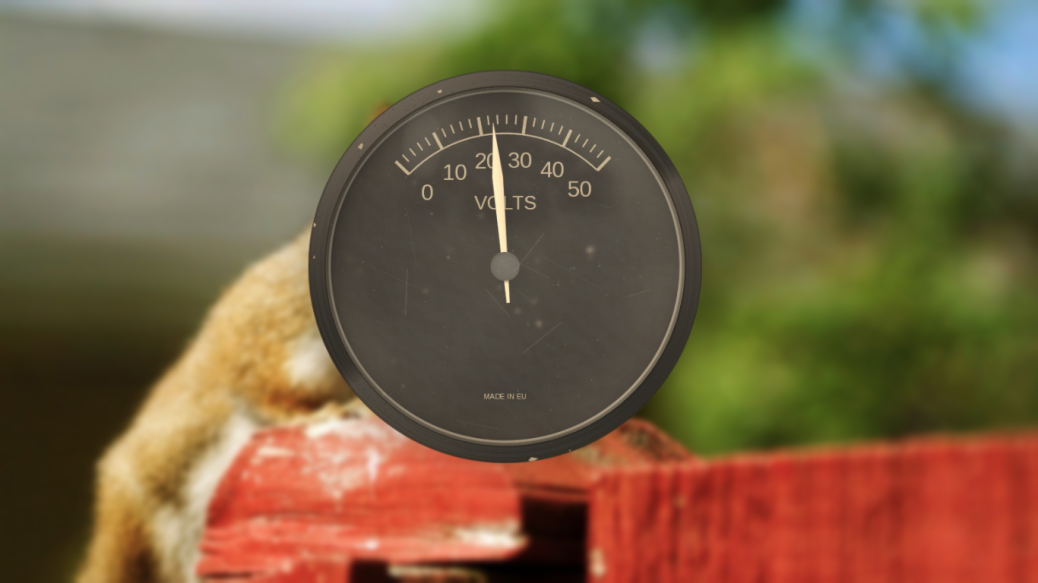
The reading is 23,V
